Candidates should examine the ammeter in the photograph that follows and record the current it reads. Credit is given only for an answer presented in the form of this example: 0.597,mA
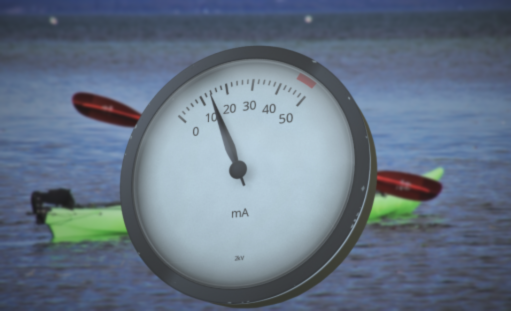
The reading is 14,mA
